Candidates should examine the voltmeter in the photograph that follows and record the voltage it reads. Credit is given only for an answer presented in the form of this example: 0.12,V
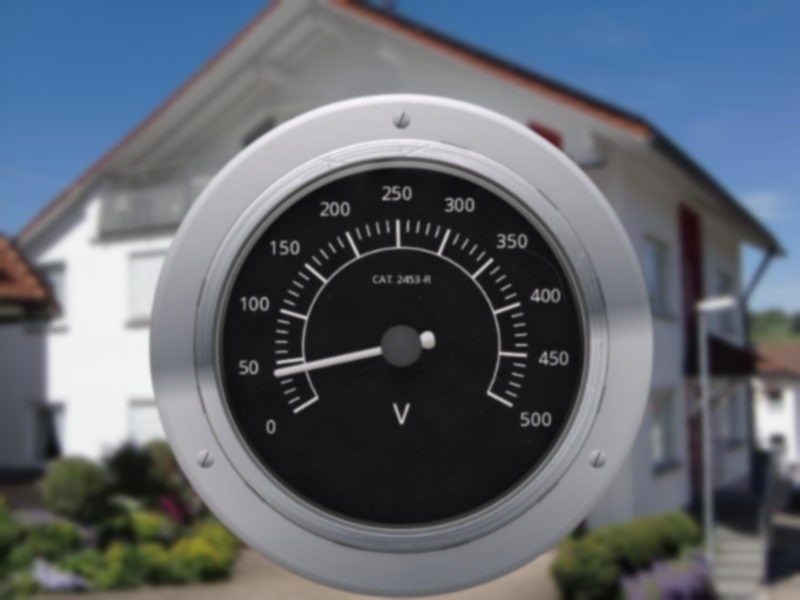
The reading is 40,V
